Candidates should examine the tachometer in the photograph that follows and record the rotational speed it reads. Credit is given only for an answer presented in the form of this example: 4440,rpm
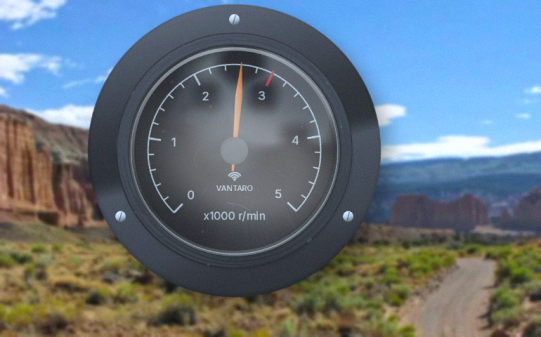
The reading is 2600,rpm
